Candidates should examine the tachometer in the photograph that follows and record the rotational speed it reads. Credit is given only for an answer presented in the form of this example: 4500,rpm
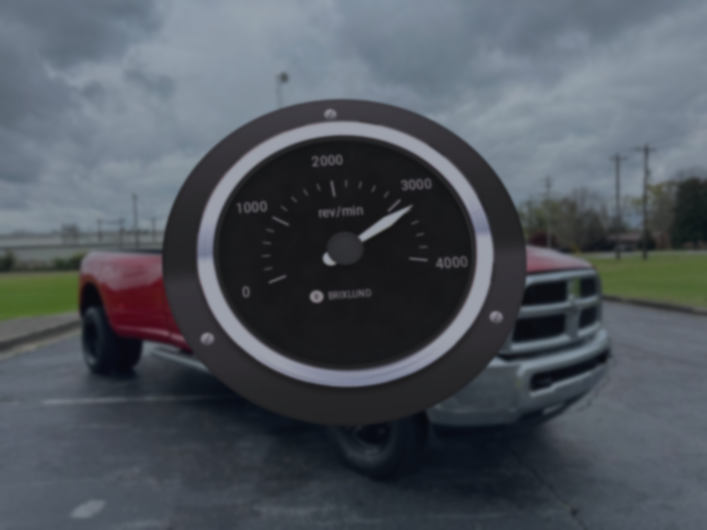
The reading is 3200,rpm
